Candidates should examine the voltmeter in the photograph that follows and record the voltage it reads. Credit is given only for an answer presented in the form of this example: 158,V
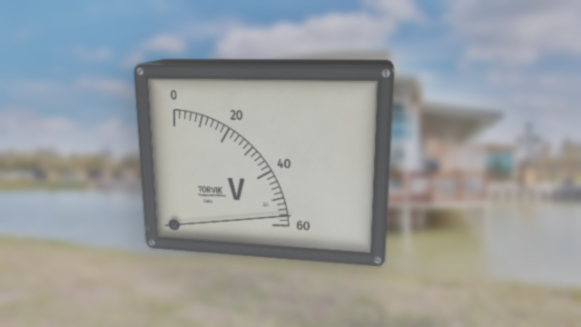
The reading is 56,V
